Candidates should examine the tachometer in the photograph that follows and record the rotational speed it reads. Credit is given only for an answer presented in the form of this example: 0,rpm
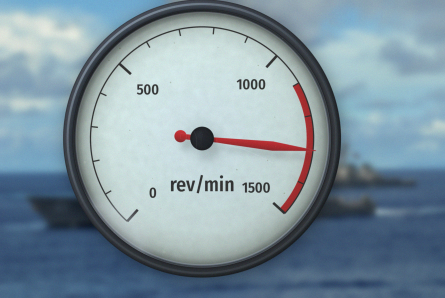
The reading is 1300,rpm
